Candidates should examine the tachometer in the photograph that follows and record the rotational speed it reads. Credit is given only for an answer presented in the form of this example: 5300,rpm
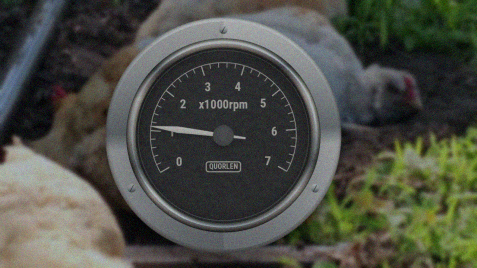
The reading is 1100,rpm
